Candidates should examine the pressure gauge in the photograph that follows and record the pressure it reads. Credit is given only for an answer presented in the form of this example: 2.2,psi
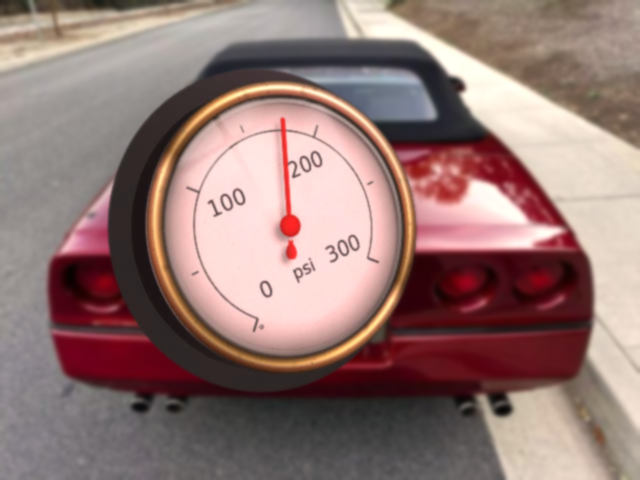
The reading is 175,psi
